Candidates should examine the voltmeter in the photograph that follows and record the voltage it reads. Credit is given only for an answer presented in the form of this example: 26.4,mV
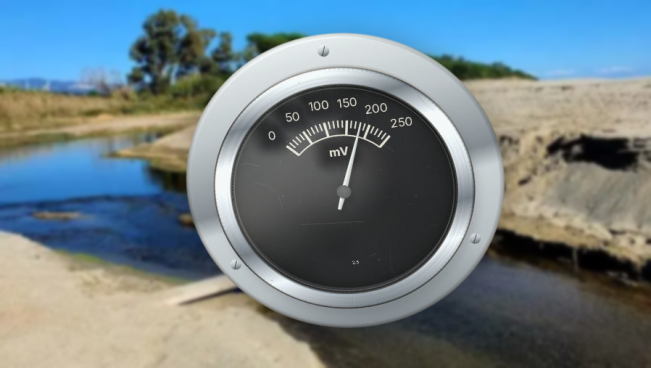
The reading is 180,mV
